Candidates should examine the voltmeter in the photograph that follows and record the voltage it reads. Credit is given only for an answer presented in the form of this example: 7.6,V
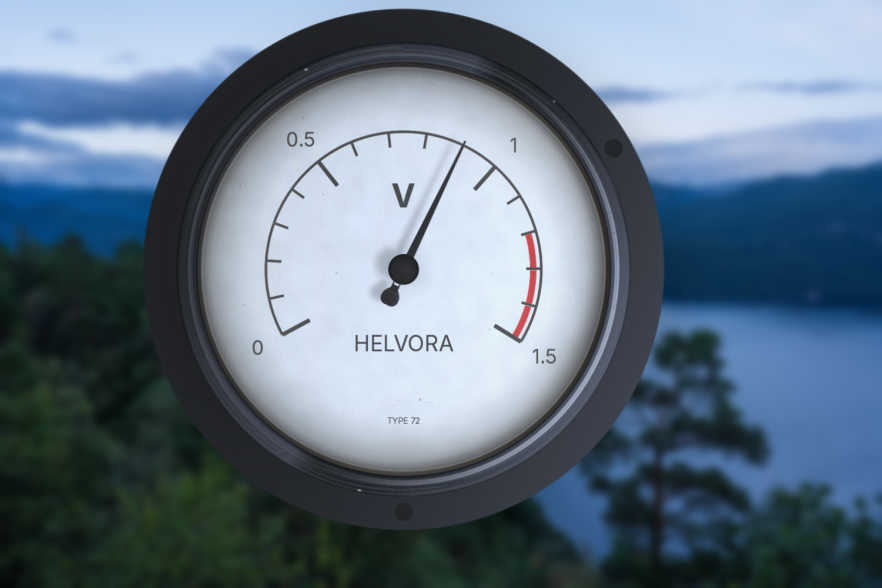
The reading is 0.9,V
